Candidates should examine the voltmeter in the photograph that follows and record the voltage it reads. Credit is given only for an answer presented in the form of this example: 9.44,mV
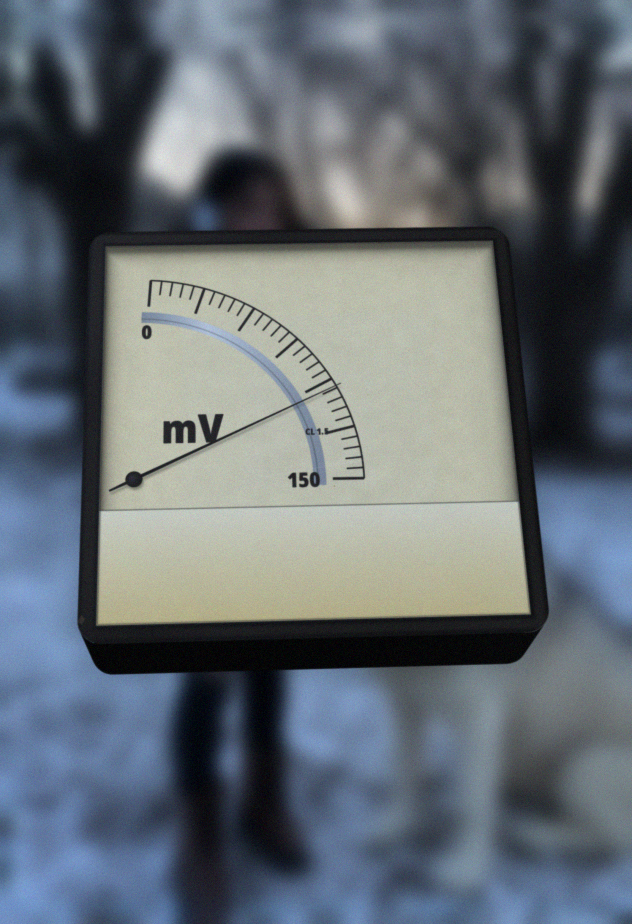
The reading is 105,mV
